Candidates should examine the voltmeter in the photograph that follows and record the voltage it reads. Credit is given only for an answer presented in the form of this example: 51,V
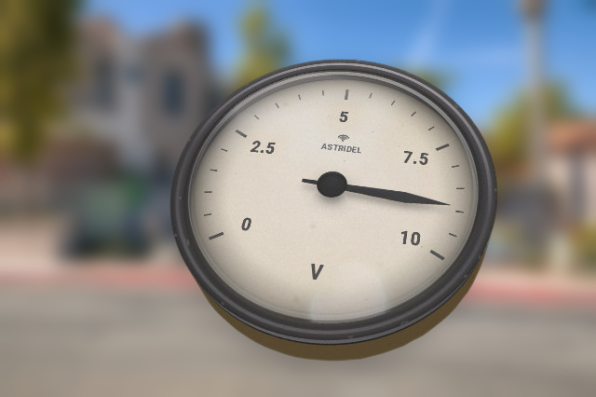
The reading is 9,V
